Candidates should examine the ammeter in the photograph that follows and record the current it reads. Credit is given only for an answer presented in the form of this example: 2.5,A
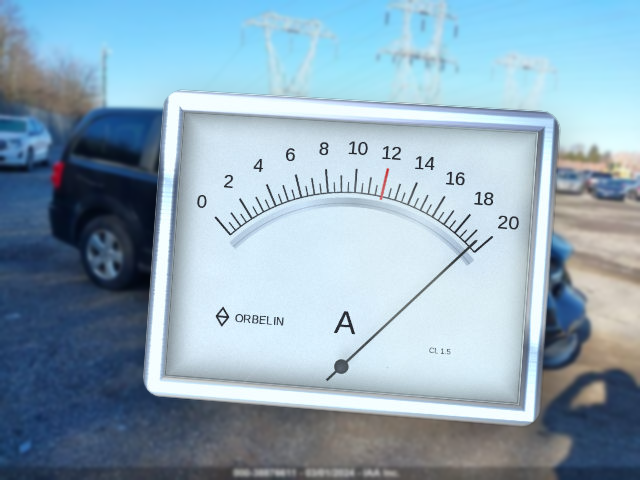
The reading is 19.5,A
